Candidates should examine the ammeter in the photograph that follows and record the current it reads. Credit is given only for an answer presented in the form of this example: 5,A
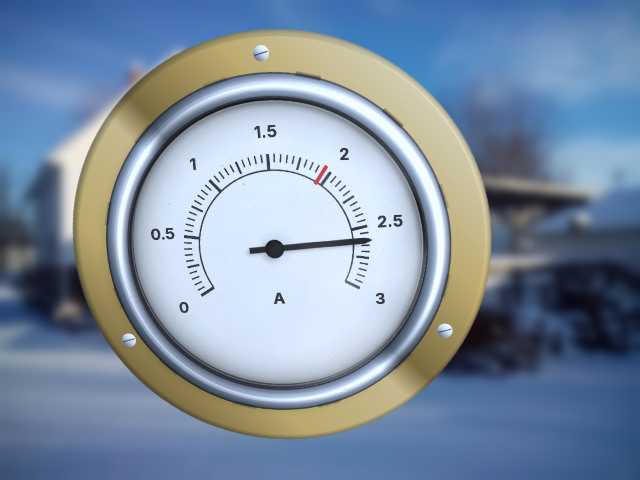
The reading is 2.6,A
